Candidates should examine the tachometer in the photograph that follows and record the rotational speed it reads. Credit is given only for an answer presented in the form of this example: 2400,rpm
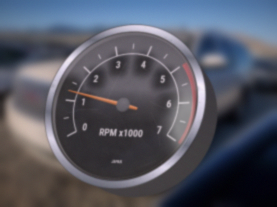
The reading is 1250,rpm
